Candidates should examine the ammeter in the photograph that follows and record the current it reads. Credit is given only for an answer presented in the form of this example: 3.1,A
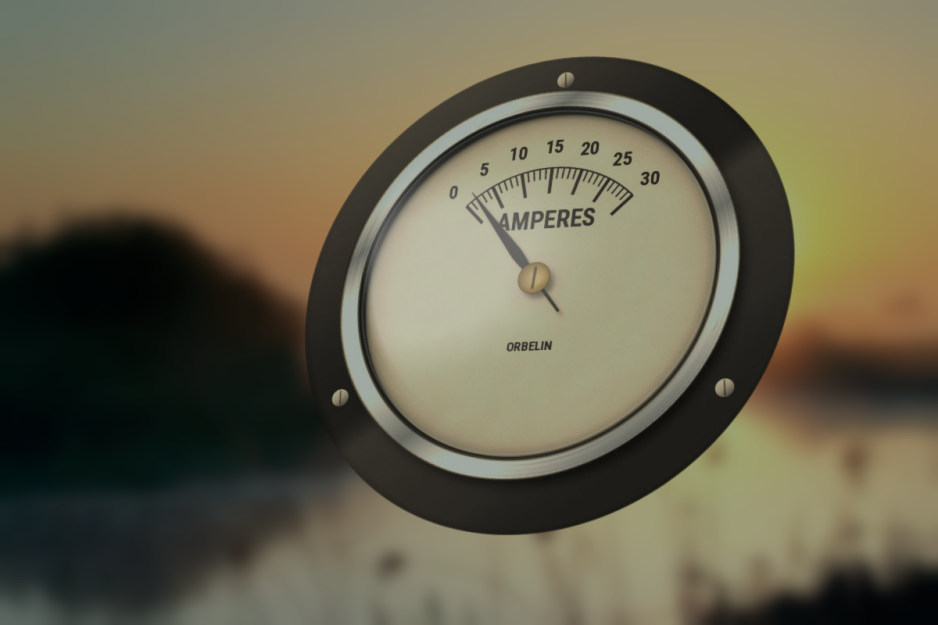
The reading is 2,A
